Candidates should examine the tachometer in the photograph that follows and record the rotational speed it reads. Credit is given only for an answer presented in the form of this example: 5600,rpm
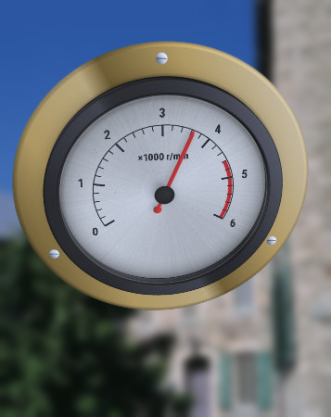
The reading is 3600,rpm
